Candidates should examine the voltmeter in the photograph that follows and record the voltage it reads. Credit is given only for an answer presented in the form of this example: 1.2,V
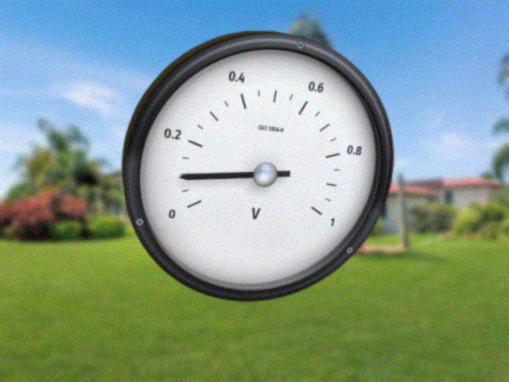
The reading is 0.1,V
